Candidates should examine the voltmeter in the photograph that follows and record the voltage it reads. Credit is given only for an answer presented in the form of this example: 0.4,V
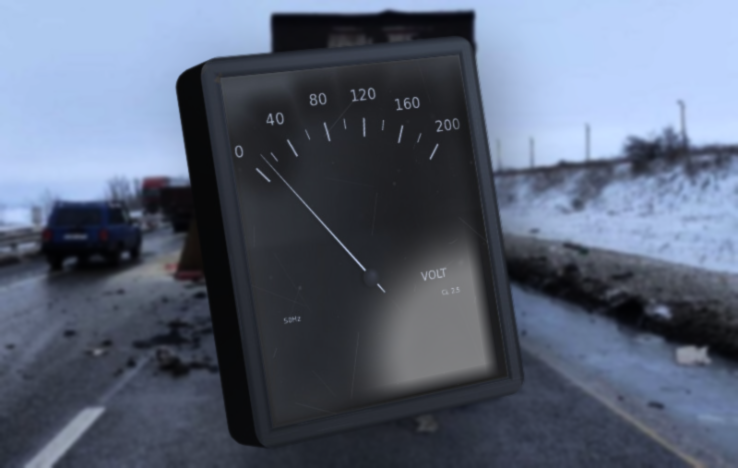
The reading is 10,V
